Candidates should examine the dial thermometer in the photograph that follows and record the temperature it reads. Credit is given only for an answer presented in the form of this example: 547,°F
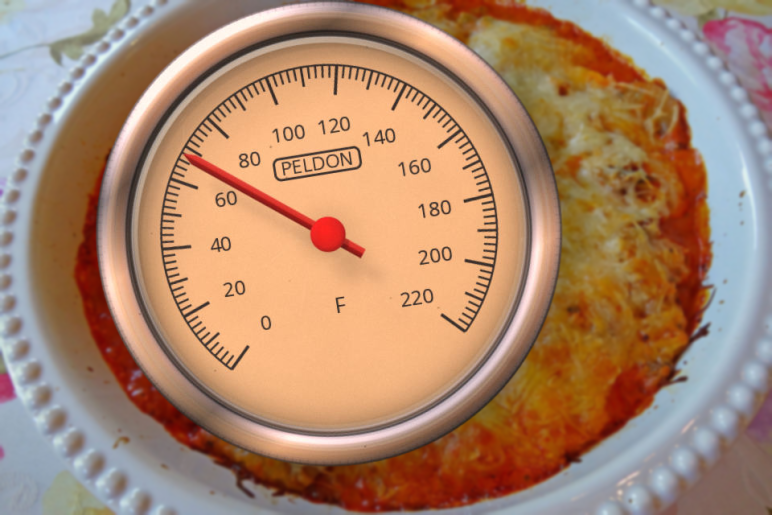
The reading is 68,°F
